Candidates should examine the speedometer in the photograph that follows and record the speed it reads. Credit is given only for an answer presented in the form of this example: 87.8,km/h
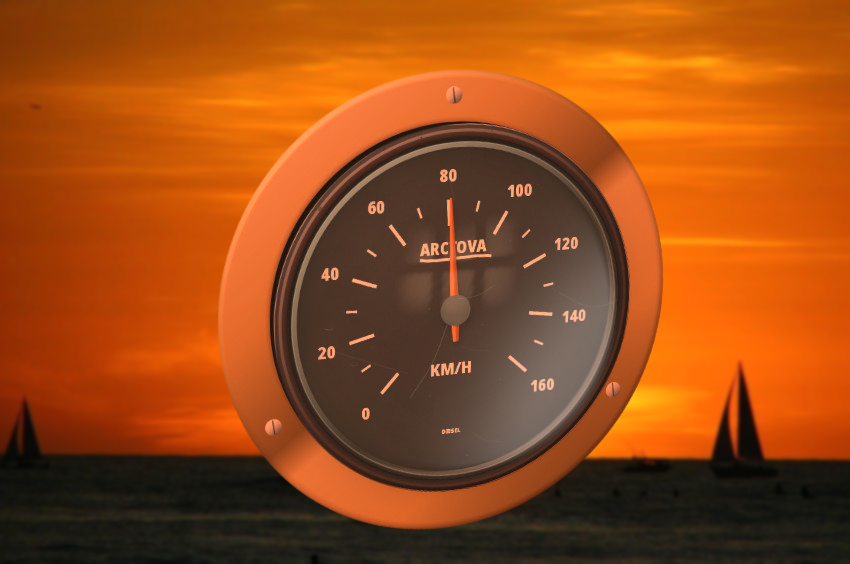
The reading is 80,km/h
